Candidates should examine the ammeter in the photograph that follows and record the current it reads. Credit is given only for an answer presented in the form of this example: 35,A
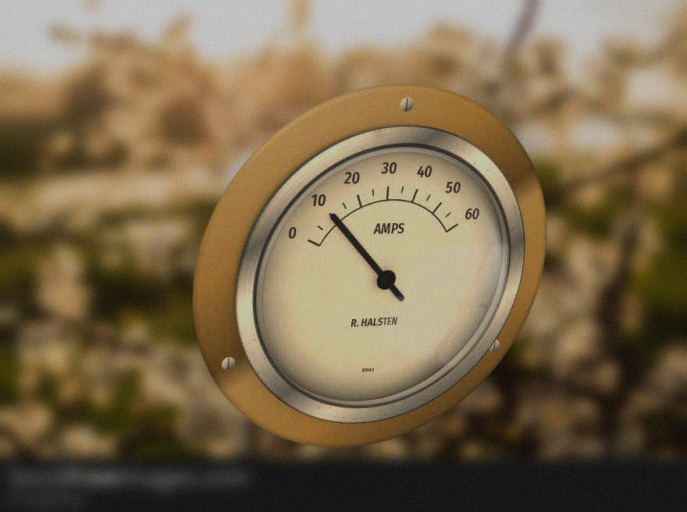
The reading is 10,A
